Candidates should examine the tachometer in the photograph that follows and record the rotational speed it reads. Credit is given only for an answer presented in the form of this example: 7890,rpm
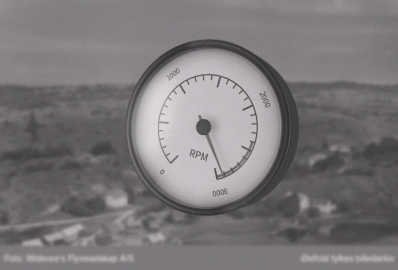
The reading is 2900,rpm
